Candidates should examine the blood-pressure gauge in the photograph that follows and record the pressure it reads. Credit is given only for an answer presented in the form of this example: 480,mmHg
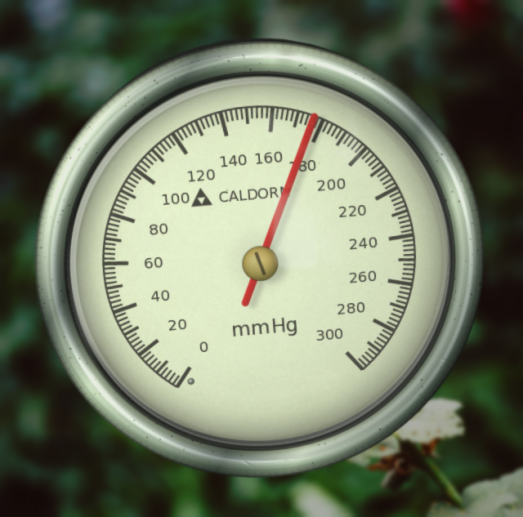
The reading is 176,mmHg
